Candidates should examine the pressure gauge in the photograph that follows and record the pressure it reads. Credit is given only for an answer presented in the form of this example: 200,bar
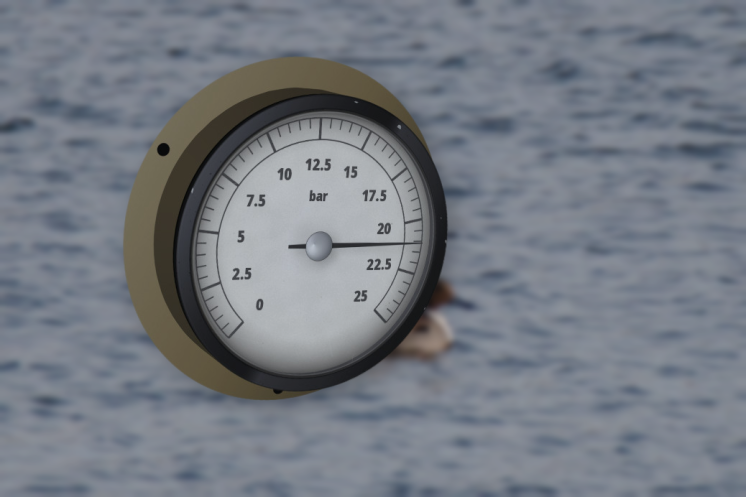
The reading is 21,bar
